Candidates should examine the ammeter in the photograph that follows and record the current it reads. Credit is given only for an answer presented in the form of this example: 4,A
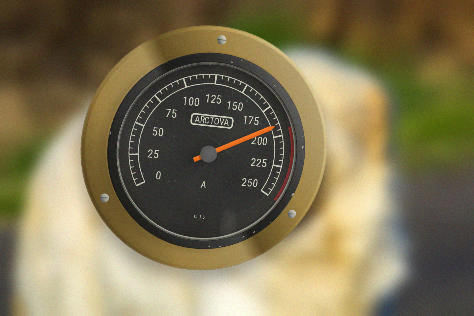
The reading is 190,A
